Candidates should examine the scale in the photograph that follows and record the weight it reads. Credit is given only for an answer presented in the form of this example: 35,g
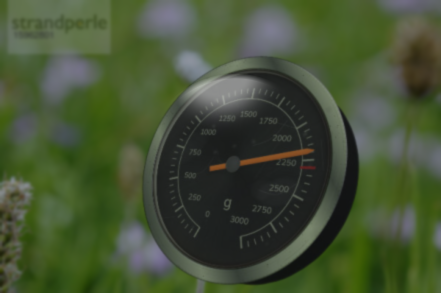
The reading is 2200,g
